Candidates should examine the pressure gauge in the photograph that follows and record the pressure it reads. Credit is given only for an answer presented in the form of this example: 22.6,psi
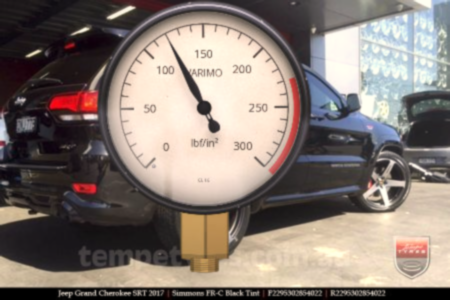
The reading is 120,psi
